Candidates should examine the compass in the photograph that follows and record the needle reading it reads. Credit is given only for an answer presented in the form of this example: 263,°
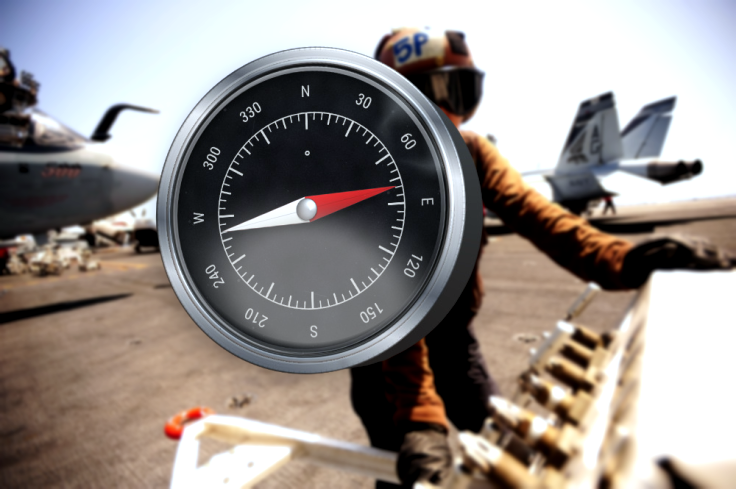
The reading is 80,°
